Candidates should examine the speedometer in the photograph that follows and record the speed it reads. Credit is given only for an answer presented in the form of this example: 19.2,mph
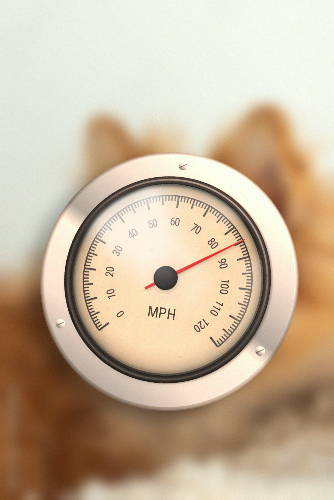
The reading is 85,mph
